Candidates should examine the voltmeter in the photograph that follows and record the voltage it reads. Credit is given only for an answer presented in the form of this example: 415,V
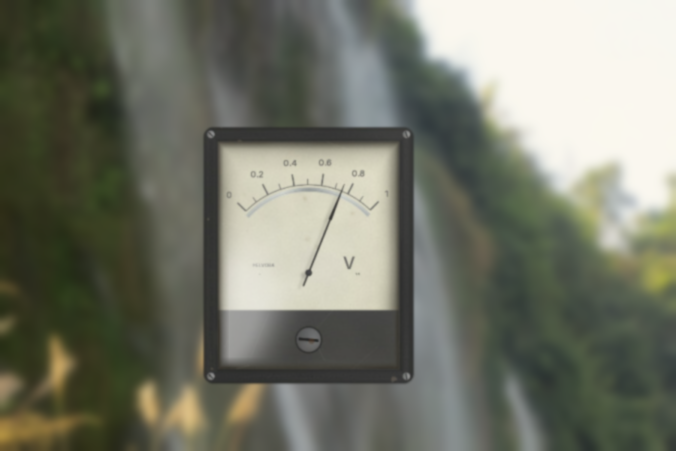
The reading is 0.75,V
